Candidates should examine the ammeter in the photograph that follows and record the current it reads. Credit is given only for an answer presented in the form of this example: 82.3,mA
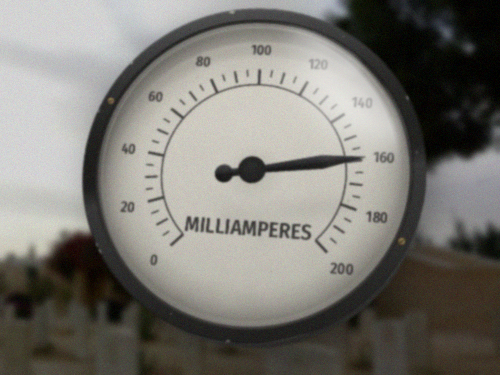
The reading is 160,mA
